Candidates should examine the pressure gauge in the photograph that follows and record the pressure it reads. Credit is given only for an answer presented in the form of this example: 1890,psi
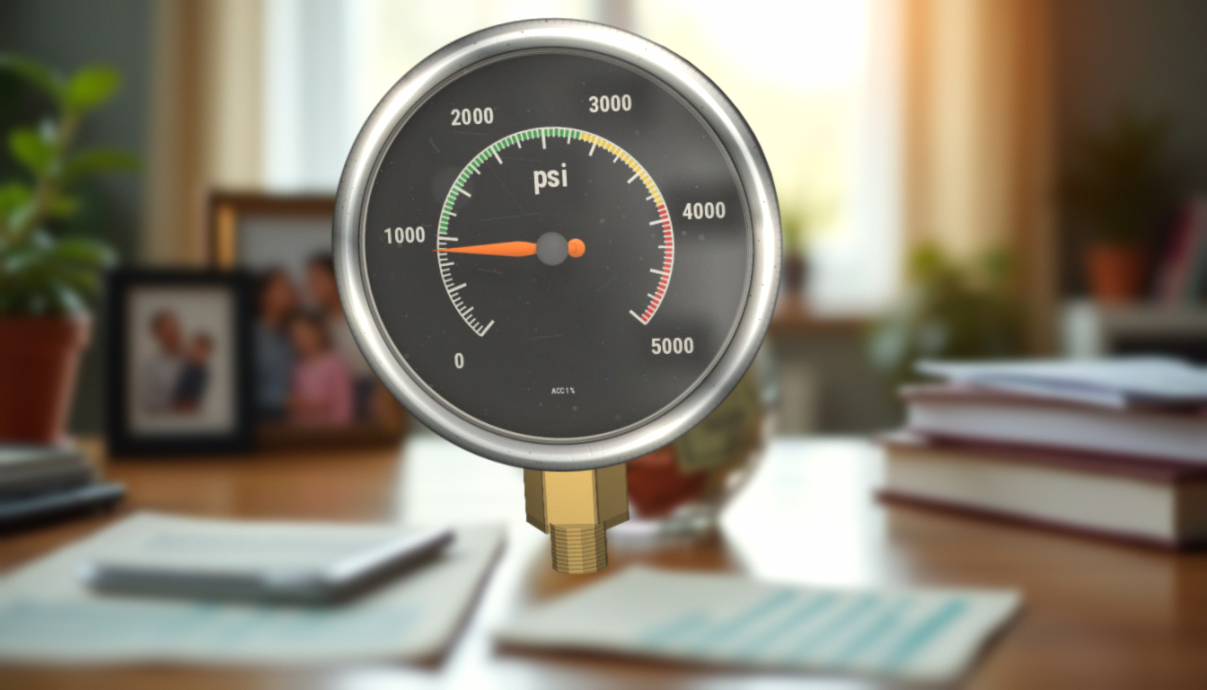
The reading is 900,psi
